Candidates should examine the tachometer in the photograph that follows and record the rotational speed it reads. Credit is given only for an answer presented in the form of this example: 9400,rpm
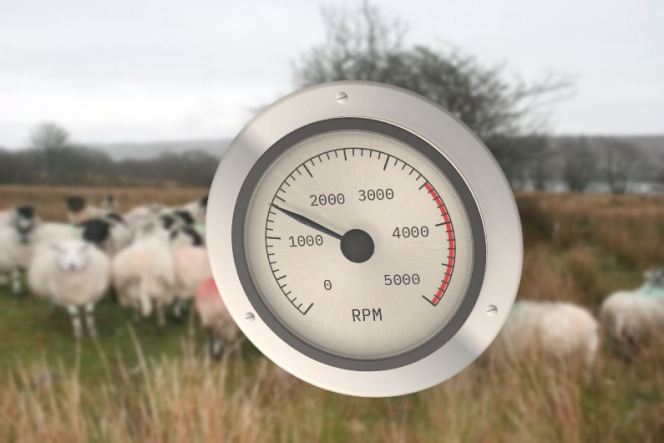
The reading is 1400,rpm
